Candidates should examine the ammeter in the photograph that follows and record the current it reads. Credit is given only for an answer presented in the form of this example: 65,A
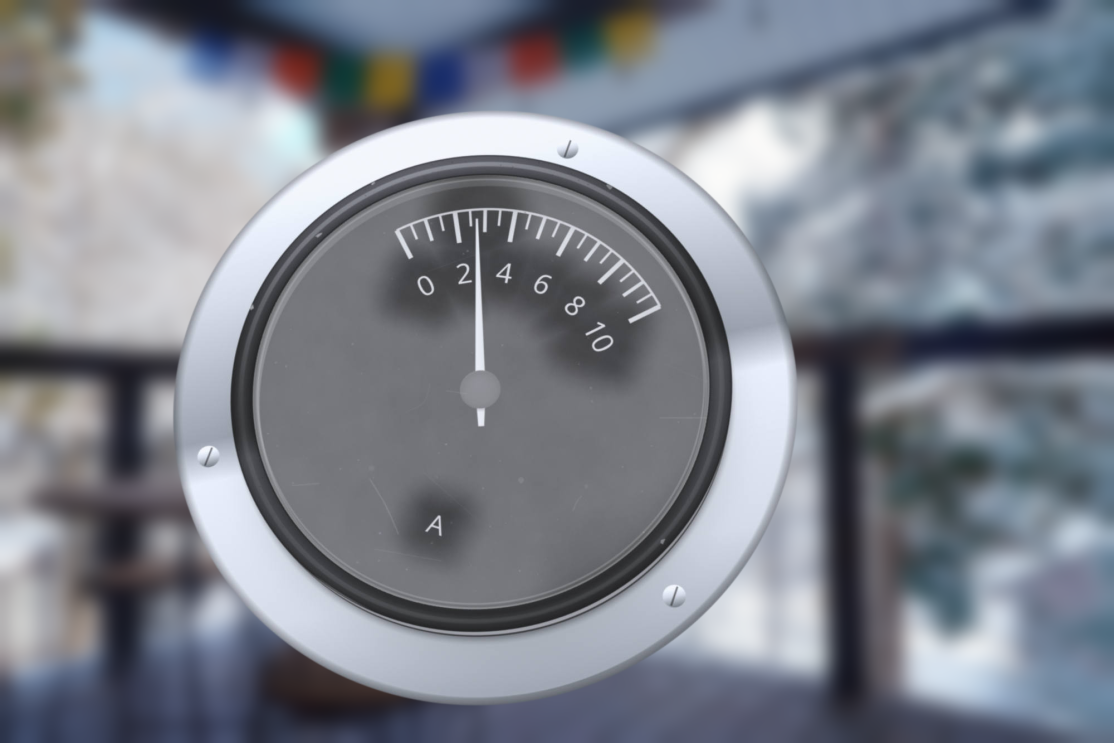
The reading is 2.75,A
